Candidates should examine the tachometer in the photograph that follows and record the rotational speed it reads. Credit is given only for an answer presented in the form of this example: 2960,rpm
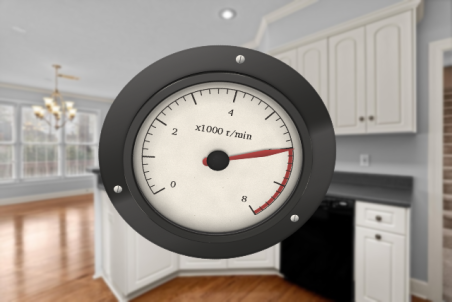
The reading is 6000,rpm
